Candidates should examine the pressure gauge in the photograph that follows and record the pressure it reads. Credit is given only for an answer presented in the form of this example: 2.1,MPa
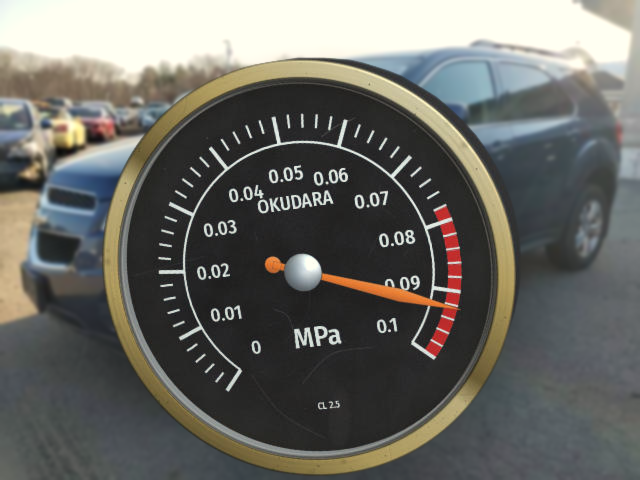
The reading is 0.092,MPa
